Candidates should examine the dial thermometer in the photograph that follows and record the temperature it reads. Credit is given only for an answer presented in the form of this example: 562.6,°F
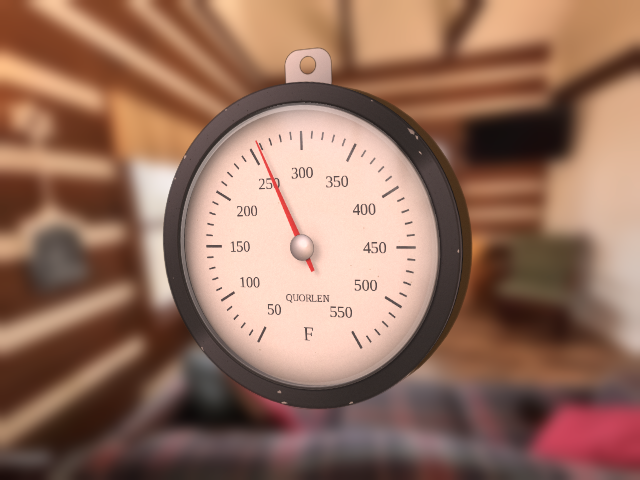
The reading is 260,°F
